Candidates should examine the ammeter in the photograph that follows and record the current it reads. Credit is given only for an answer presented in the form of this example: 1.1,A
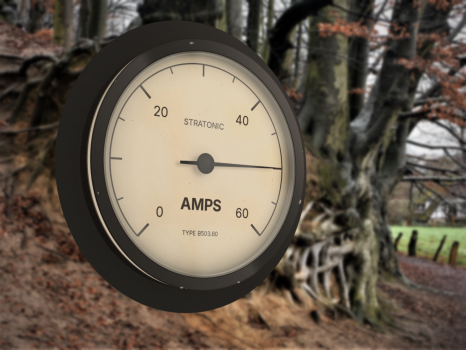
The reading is 50,A
